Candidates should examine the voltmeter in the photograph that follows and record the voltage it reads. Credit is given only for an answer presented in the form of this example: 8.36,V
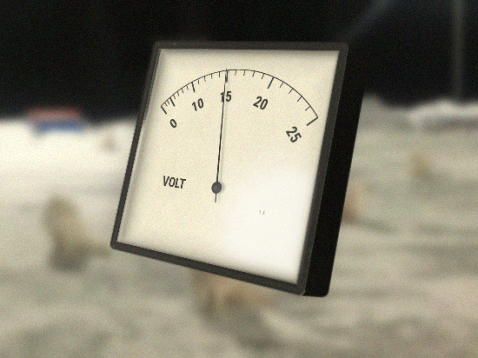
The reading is 15,V
